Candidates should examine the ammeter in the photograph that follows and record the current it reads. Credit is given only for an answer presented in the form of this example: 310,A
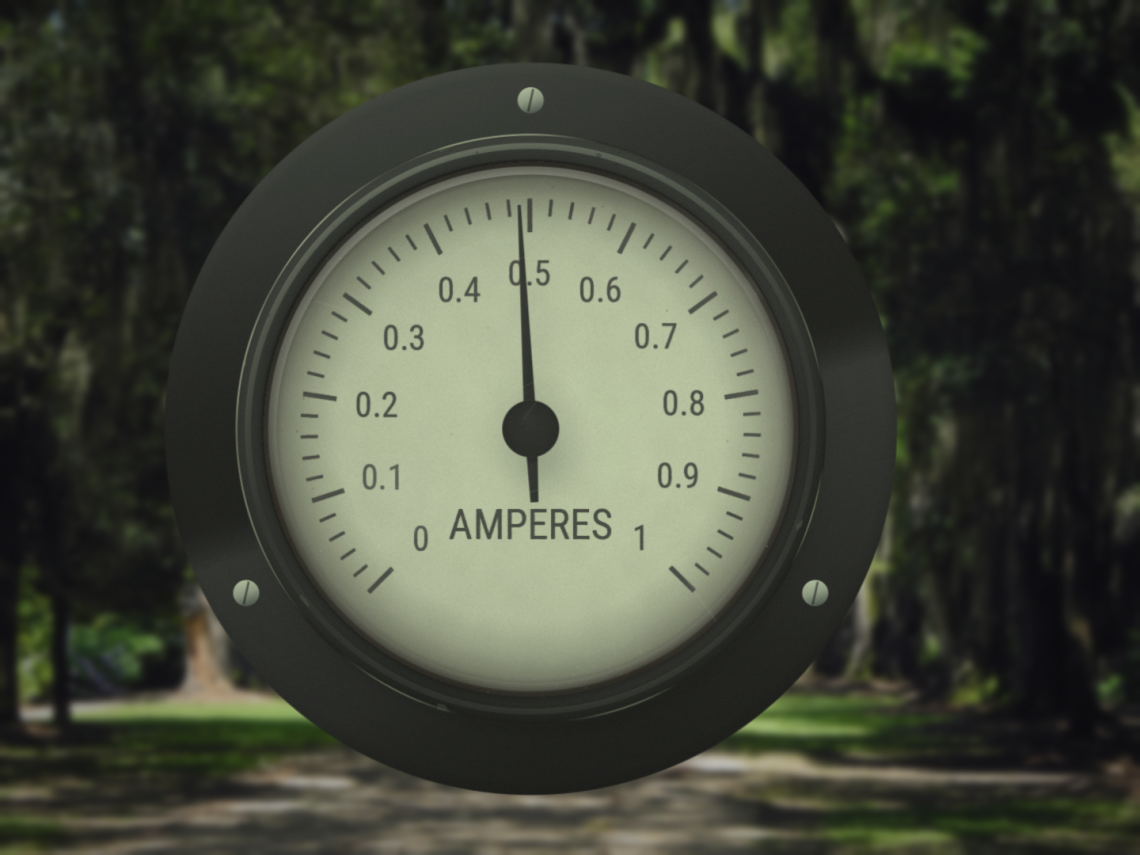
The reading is 0.49,A
